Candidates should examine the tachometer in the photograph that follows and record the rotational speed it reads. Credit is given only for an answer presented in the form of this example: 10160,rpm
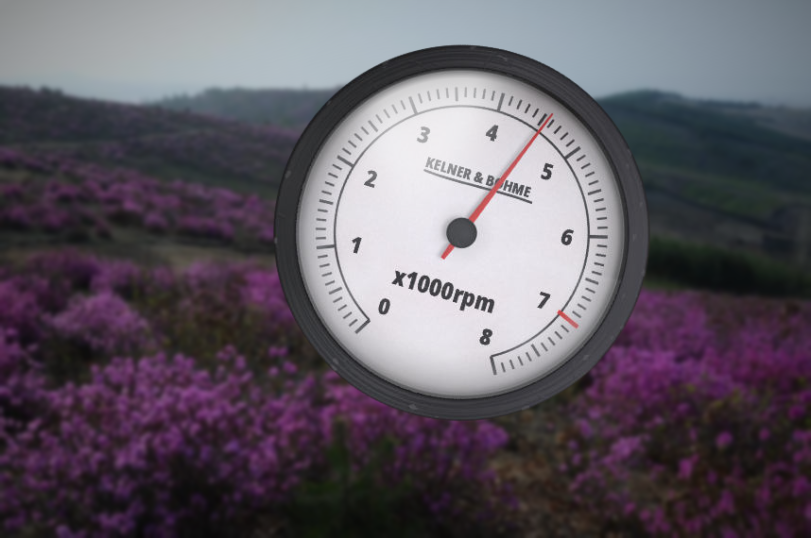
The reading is 4550,rpm
